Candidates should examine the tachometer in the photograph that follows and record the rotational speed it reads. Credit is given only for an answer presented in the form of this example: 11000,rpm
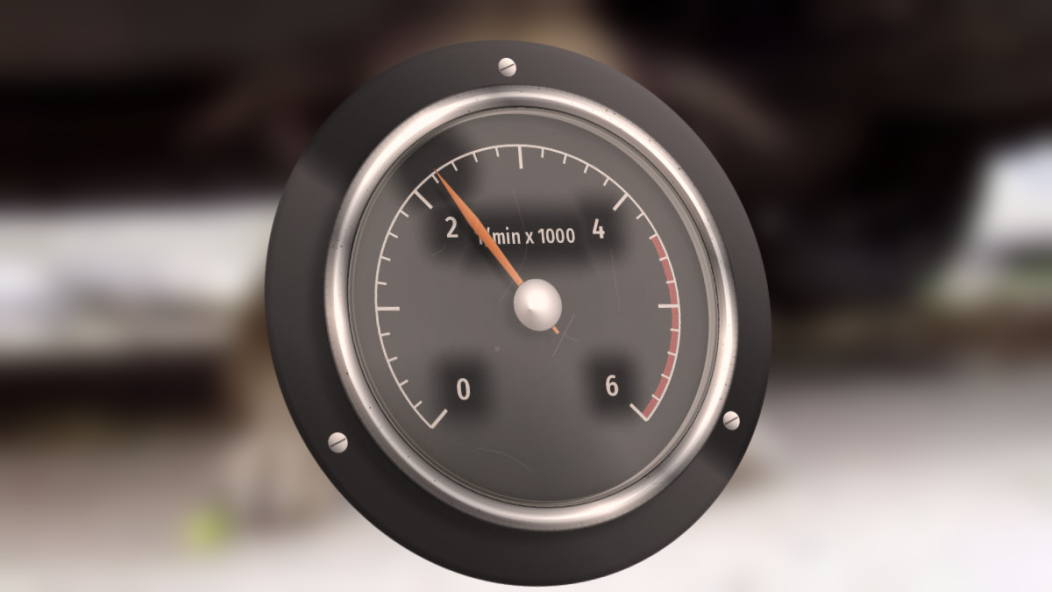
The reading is 2200,rpm
